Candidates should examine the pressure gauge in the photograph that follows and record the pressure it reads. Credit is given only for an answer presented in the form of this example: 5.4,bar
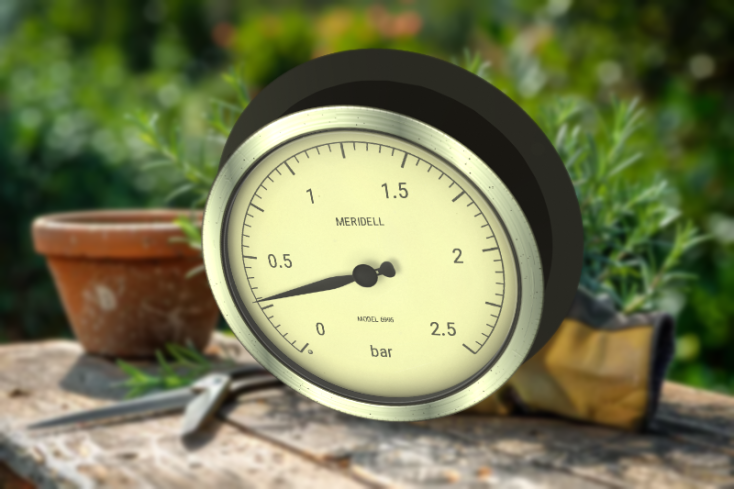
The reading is 0.3,bar
